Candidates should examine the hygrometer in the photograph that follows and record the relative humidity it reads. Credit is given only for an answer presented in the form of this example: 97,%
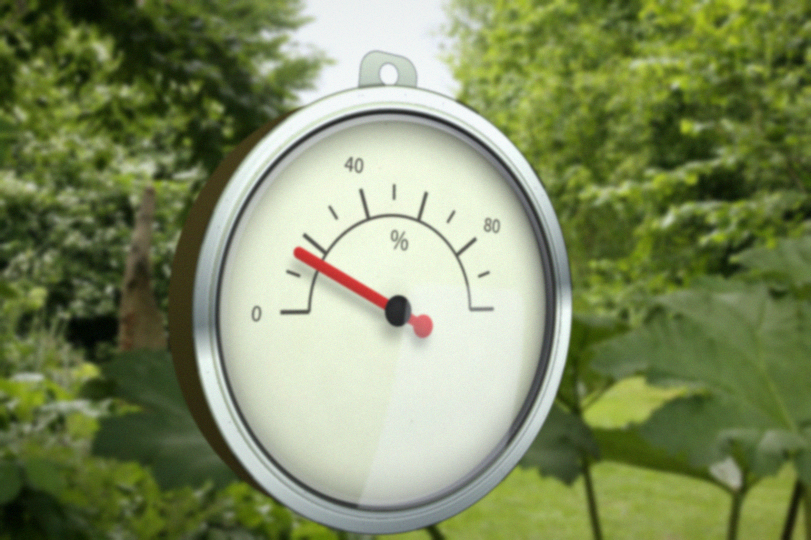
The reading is 15,%
